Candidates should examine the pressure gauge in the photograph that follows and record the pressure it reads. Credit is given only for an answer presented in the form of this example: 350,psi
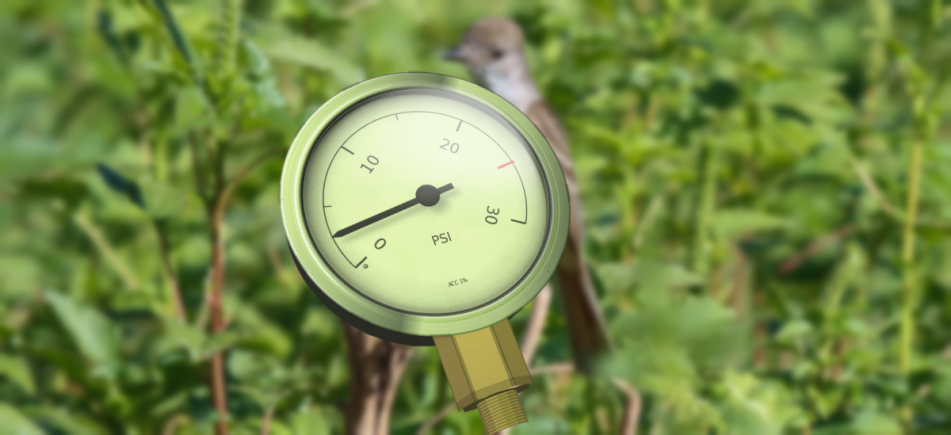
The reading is 2.5,psi
